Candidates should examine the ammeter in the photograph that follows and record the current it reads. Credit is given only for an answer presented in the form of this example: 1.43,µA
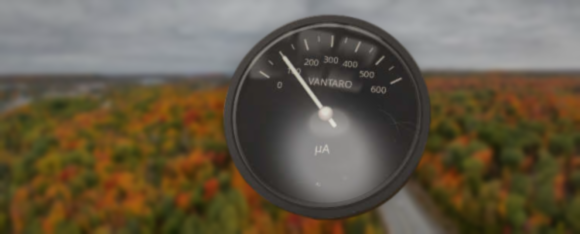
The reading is 100,µA
